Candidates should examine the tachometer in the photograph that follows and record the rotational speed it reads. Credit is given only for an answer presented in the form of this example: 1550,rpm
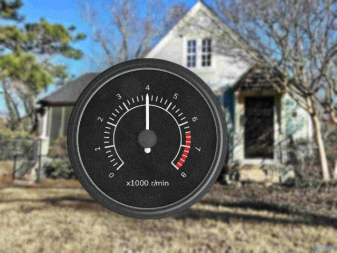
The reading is 4000,rpm
